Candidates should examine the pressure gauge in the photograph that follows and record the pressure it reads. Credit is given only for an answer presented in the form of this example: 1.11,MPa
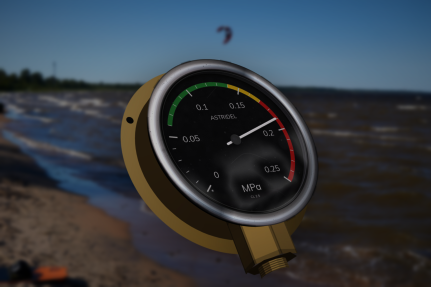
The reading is 0.19,MPa
